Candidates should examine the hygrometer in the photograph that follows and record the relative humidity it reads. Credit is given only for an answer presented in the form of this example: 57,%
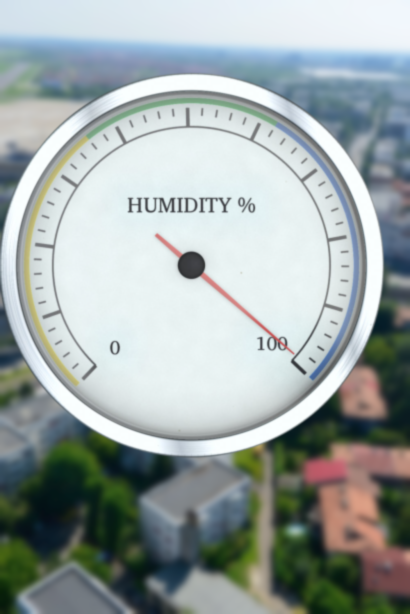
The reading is 99,%
